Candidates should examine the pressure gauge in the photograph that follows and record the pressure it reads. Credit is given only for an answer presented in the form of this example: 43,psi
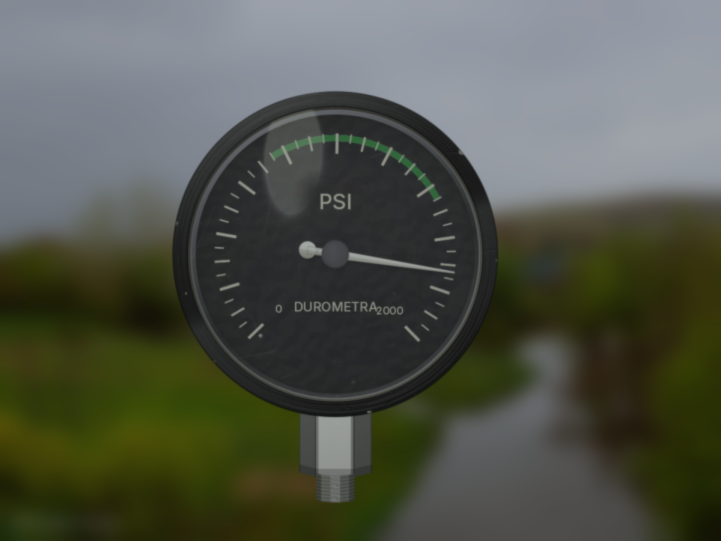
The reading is 1725,psi
